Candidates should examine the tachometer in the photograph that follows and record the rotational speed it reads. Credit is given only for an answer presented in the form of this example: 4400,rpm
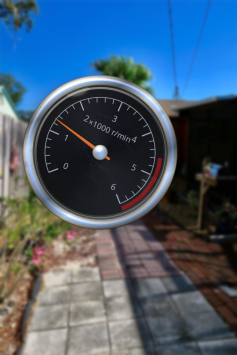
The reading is 1300,rpm
